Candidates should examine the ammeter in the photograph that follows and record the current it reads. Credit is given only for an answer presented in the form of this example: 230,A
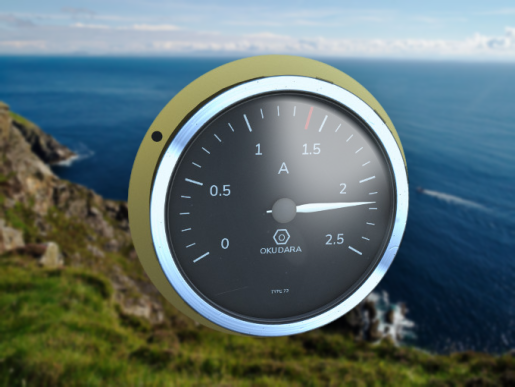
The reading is 2.15,A
